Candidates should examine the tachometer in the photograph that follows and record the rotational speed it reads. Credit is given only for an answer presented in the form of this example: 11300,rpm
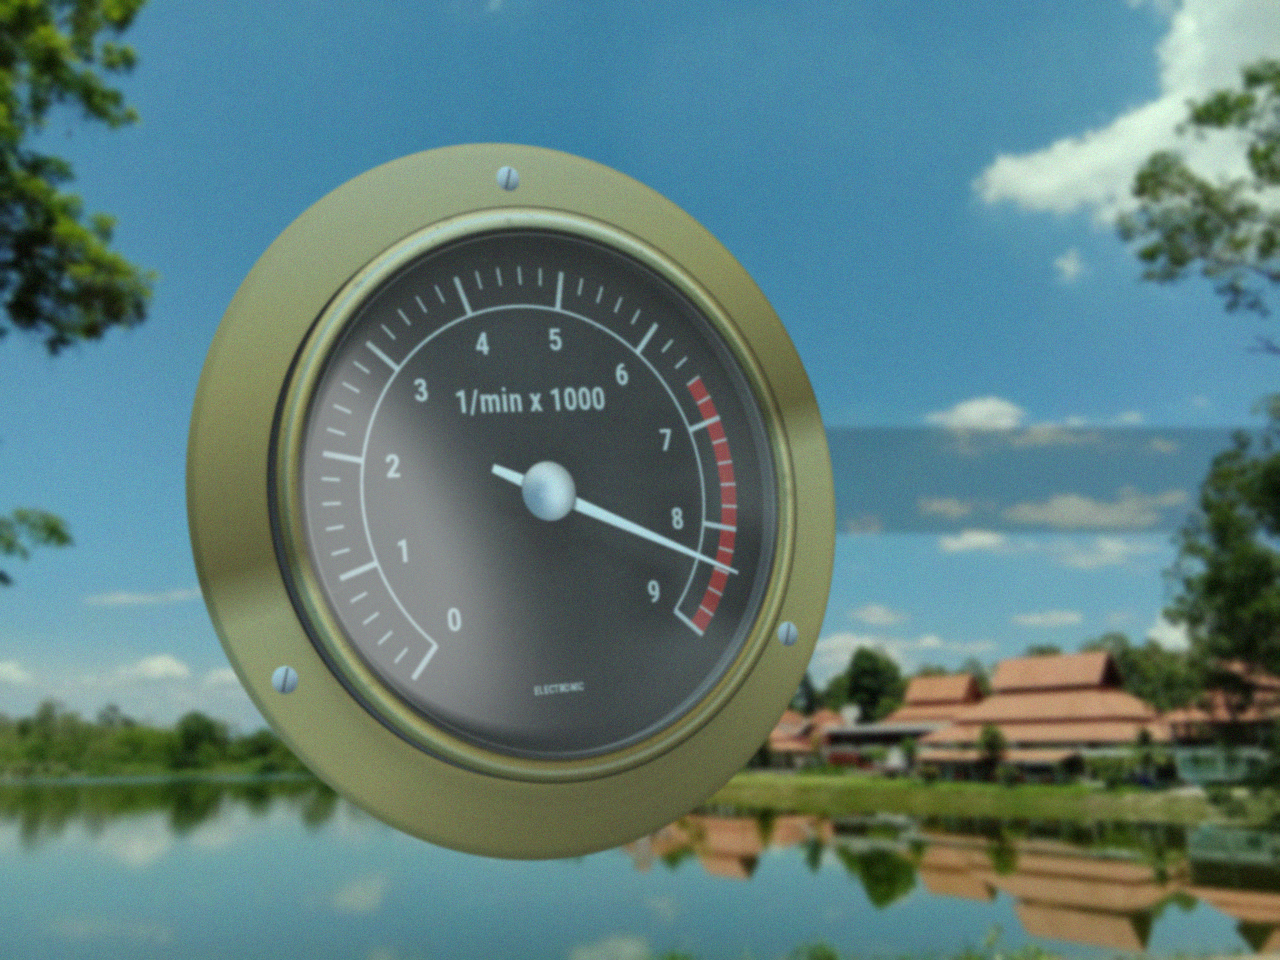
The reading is 8400,rpm
